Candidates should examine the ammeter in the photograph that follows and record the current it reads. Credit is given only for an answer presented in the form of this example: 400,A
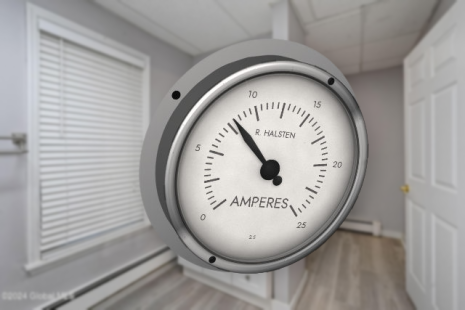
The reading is 8,A
